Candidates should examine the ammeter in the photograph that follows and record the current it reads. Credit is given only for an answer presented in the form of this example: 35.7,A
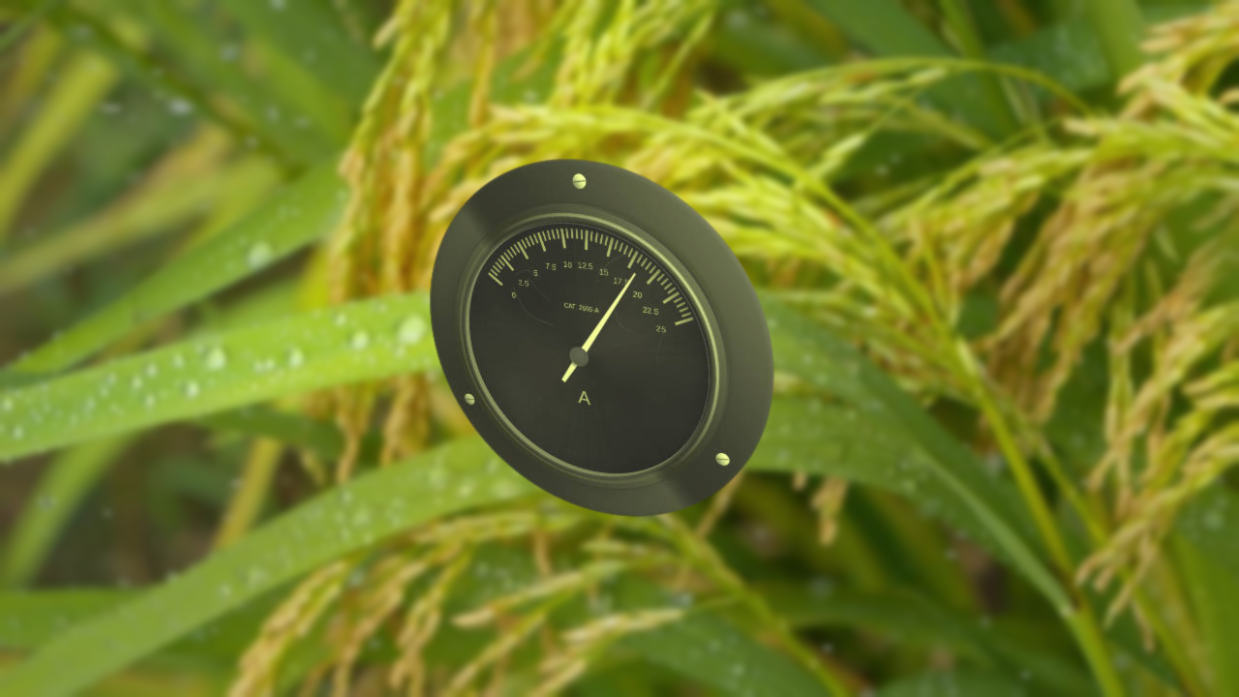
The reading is 18.5,A
